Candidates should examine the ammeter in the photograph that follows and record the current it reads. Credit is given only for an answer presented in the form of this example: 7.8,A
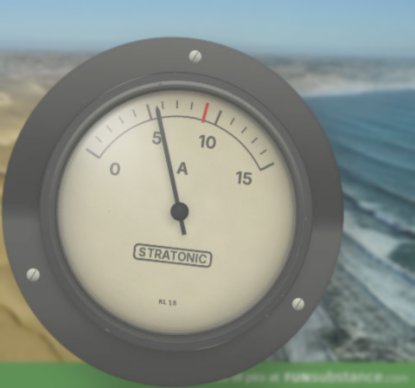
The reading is 5.5,A
